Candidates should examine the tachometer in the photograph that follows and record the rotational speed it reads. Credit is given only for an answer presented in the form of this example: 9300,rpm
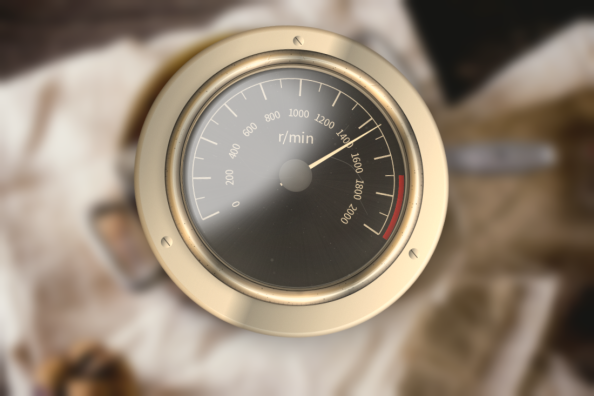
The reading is 1450,rpm
